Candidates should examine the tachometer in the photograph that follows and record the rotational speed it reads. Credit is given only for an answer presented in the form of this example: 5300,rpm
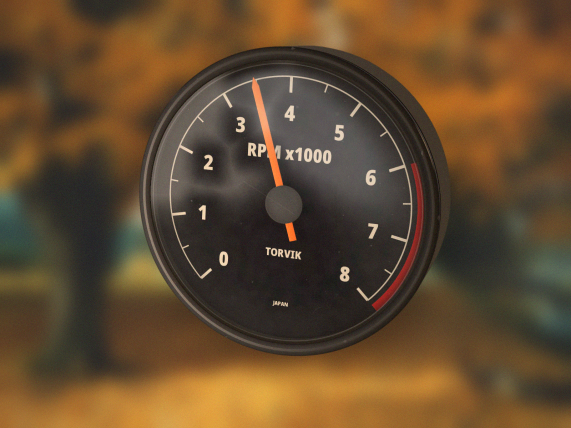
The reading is 3500,rpm
